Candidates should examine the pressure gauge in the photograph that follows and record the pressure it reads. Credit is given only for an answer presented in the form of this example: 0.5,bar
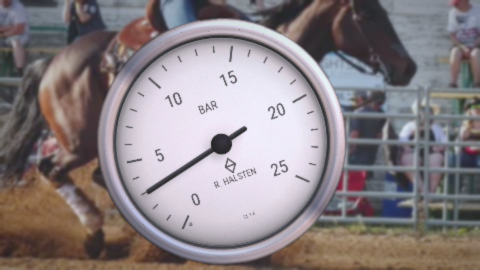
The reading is 3,bar
